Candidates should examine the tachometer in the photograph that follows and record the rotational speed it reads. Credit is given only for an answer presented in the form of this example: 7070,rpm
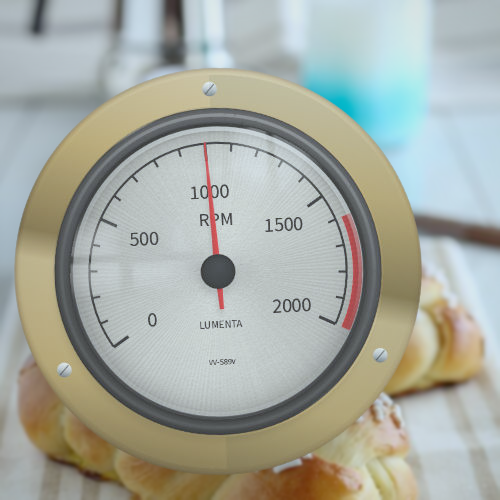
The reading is 1000,rpm
